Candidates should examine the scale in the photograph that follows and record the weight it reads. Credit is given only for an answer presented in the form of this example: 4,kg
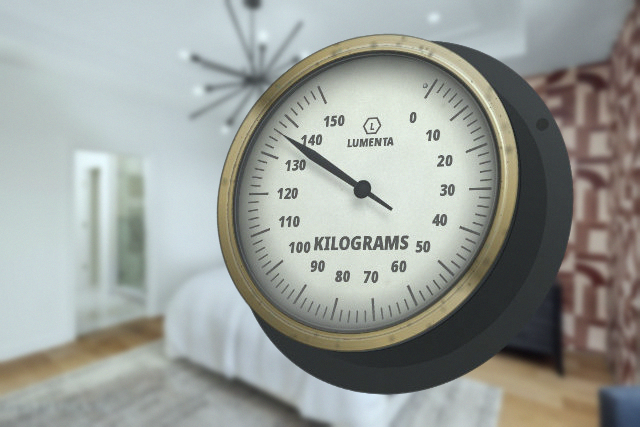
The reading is 136,kg
